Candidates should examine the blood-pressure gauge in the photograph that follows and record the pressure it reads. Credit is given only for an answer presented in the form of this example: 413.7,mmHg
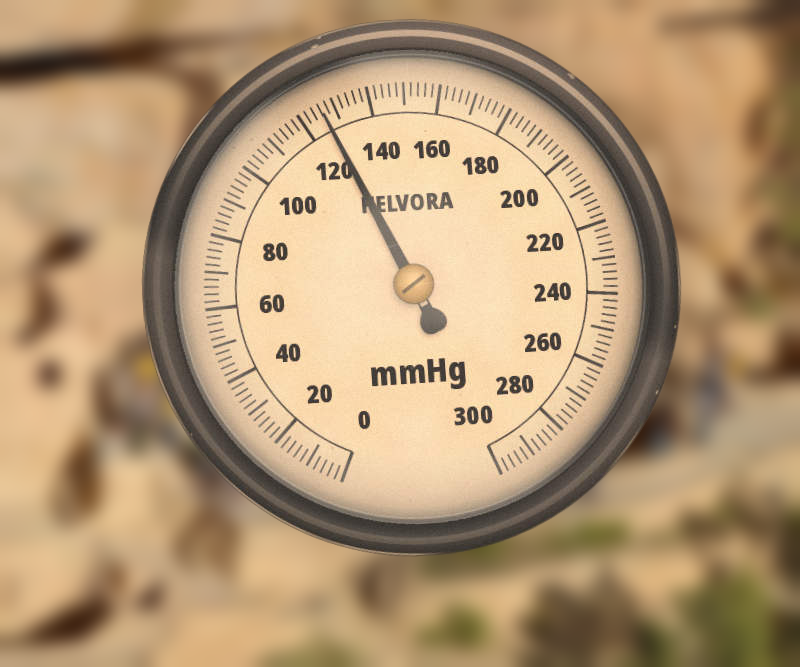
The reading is 126,mmHg
